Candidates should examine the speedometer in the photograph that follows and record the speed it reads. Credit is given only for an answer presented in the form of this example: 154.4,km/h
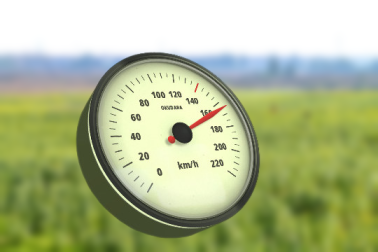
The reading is 165,km/h
